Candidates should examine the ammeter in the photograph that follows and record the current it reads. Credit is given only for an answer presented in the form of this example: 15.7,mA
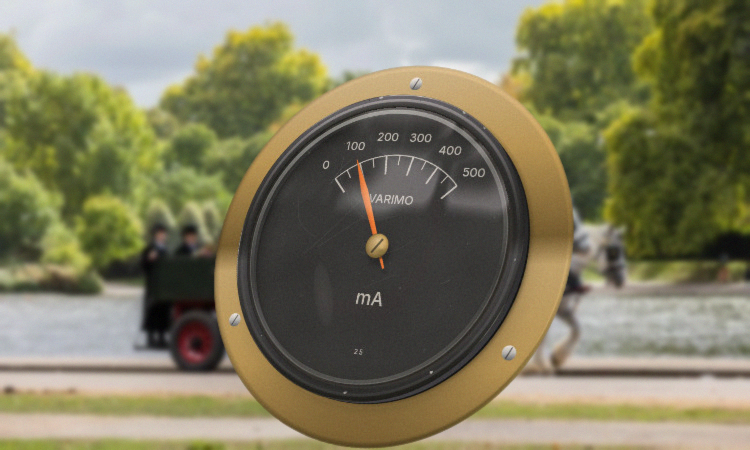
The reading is 100,mA
